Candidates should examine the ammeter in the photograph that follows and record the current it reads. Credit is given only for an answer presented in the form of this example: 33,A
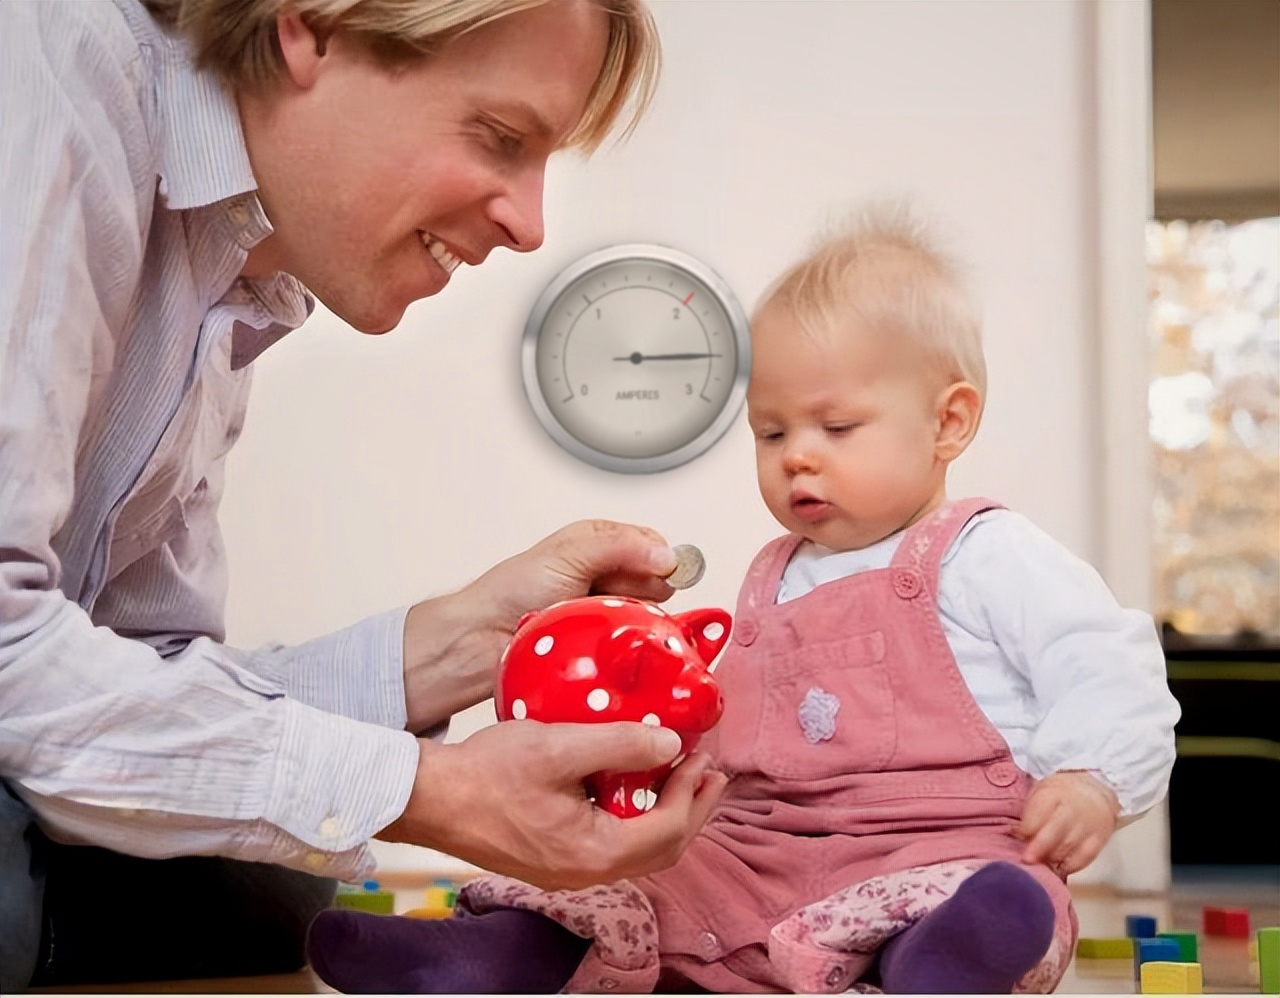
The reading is 2.6,A
